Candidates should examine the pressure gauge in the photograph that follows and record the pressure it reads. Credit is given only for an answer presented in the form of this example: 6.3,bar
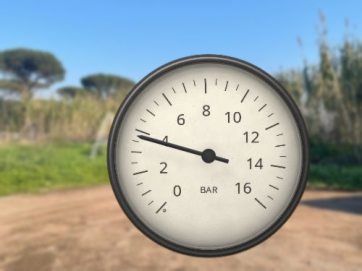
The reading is 3.75,bar
